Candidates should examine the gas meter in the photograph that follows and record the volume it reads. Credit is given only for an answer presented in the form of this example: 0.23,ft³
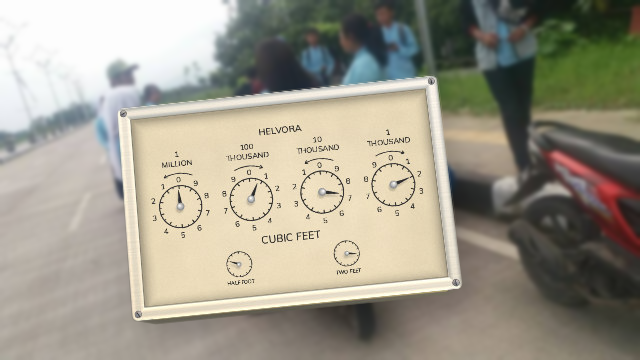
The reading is 7200,ft³
